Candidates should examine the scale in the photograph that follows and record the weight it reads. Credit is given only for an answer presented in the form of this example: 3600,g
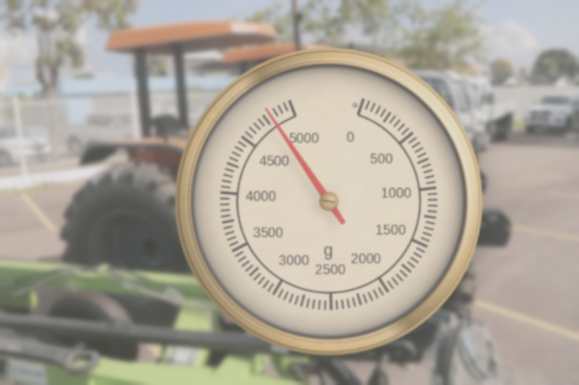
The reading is 4800,g
